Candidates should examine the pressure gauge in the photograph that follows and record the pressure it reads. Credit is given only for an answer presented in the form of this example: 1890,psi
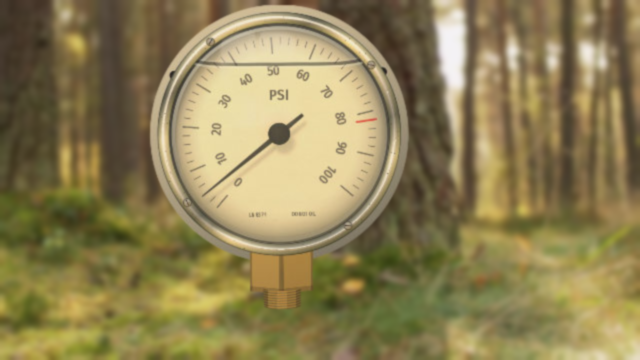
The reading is 4,psi
